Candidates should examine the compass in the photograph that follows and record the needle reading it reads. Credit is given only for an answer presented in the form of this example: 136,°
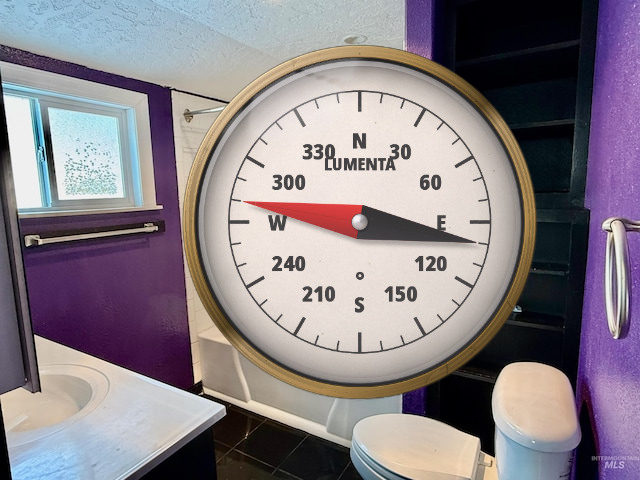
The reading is 280,°
